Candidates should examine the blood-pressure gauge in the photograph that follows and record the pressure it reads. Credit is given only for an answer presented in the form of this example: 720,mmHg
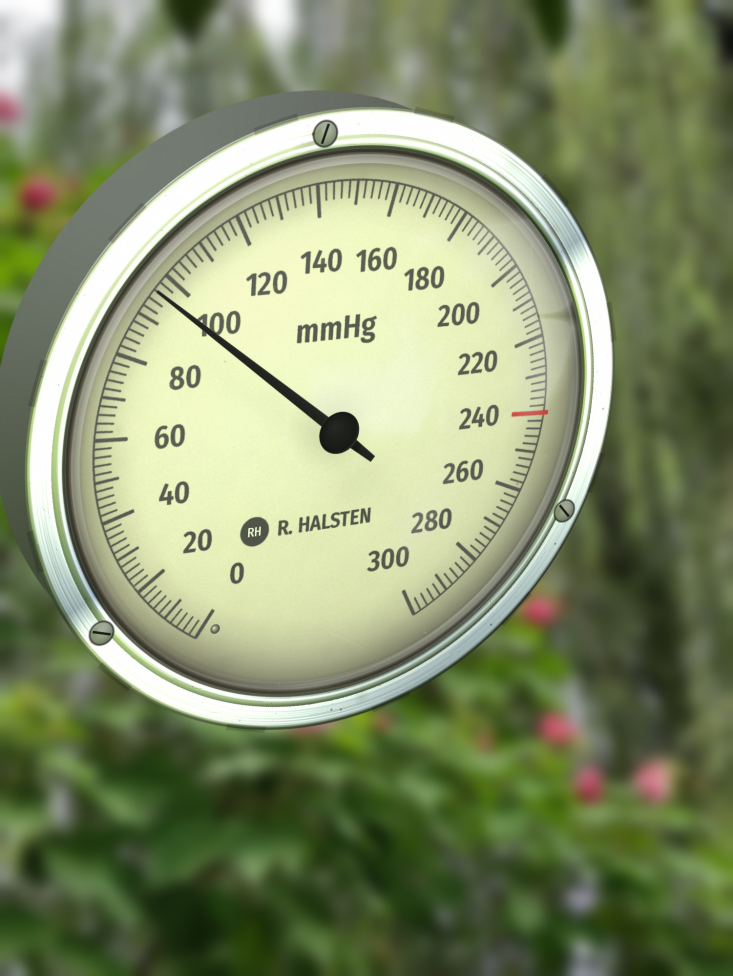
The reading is 96,mmHg
